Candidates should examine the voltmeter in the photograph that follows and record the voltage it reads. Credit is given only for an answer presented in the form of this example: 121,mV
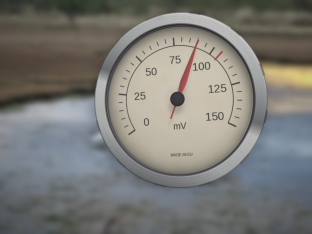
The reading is 90,mV
